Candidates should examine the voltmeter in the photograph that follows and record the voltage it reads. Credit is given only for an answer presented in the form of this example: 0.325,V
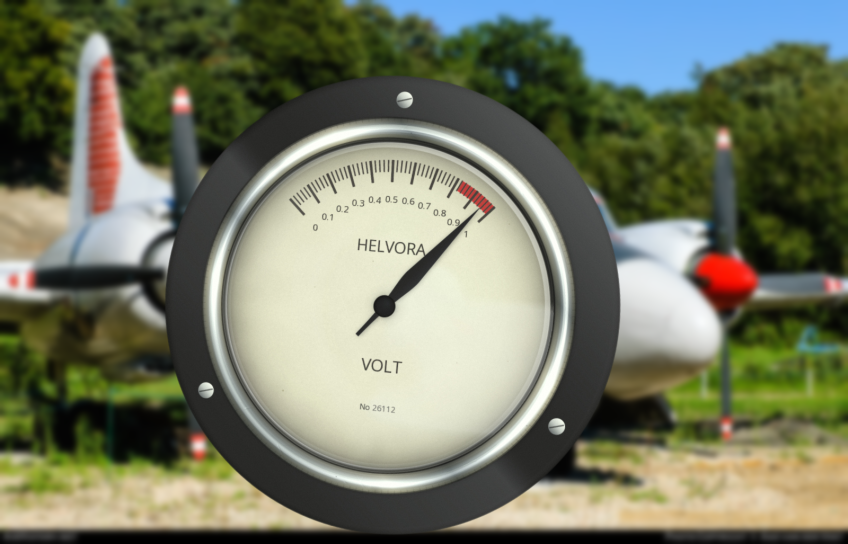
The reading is 0.96,V
